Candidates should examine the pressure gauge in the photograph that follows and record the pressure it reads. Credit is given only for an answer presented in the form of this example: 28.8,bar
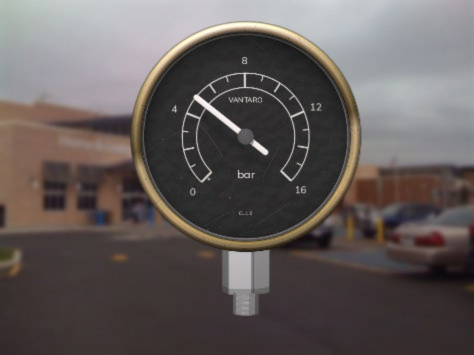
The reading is 5,bar
